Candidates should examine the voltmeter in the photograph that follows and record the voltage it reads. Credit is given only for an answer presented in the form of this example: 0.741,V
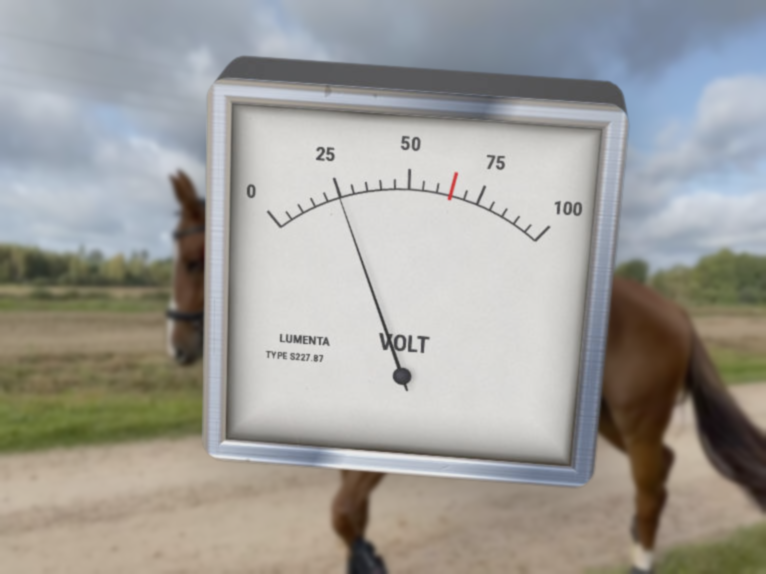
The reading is 25,V
